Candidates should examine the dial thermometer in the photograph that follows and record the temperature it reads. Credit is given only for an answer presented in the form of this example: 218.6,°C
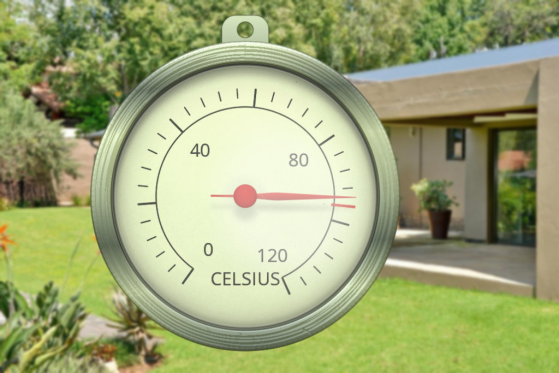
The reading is 94,°C
